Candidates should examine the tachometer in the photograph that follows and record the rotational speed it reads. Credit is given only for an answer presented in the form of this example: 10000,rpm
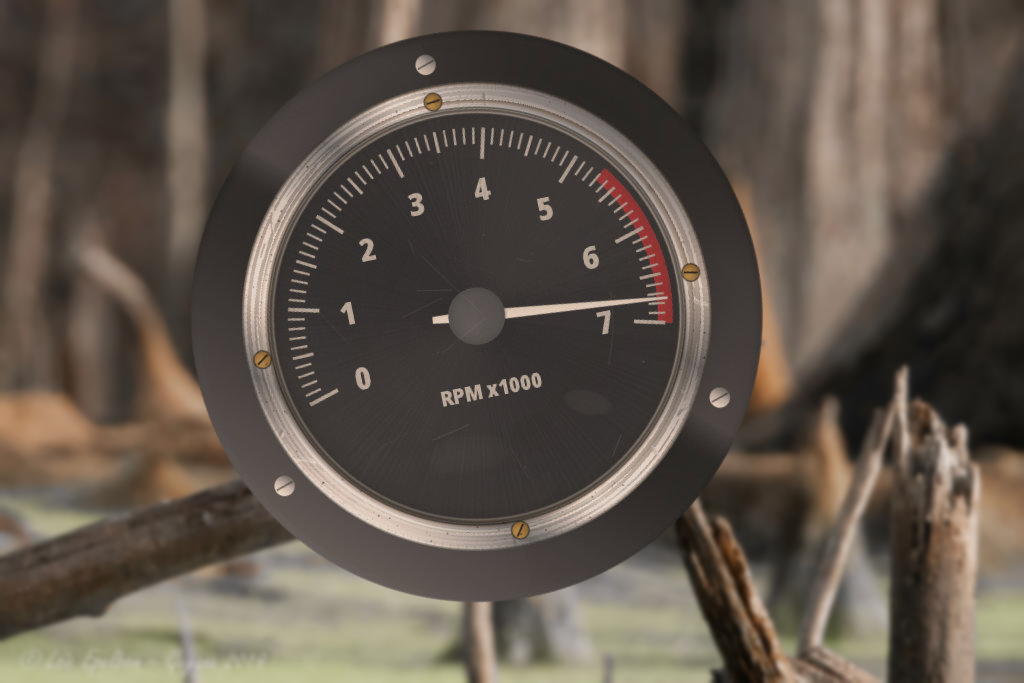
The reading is 6750,rpm
